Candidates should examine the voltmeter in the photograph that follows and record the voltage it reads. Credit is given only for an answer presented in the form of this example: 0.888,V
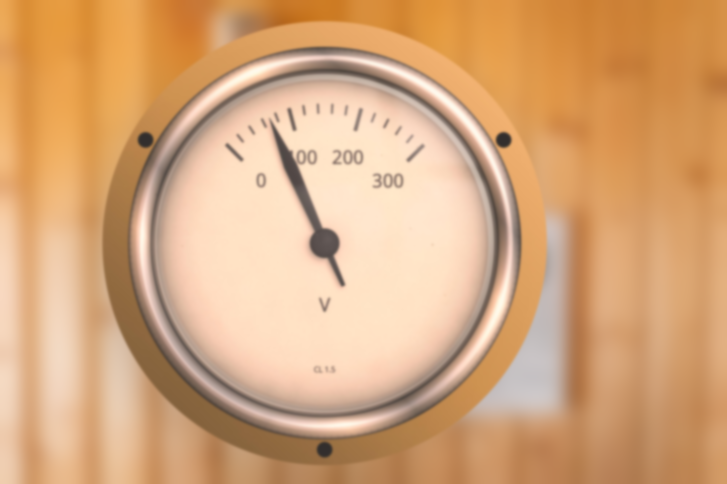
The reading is 70,V
